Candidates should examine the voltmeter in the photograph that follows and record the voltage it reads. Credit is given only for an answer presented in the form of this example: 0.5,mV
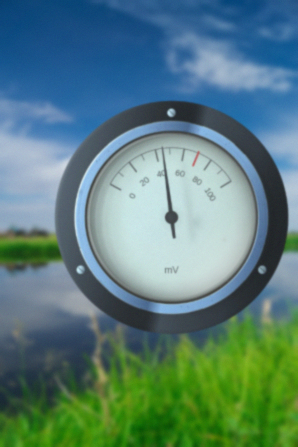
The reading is 45,mV
